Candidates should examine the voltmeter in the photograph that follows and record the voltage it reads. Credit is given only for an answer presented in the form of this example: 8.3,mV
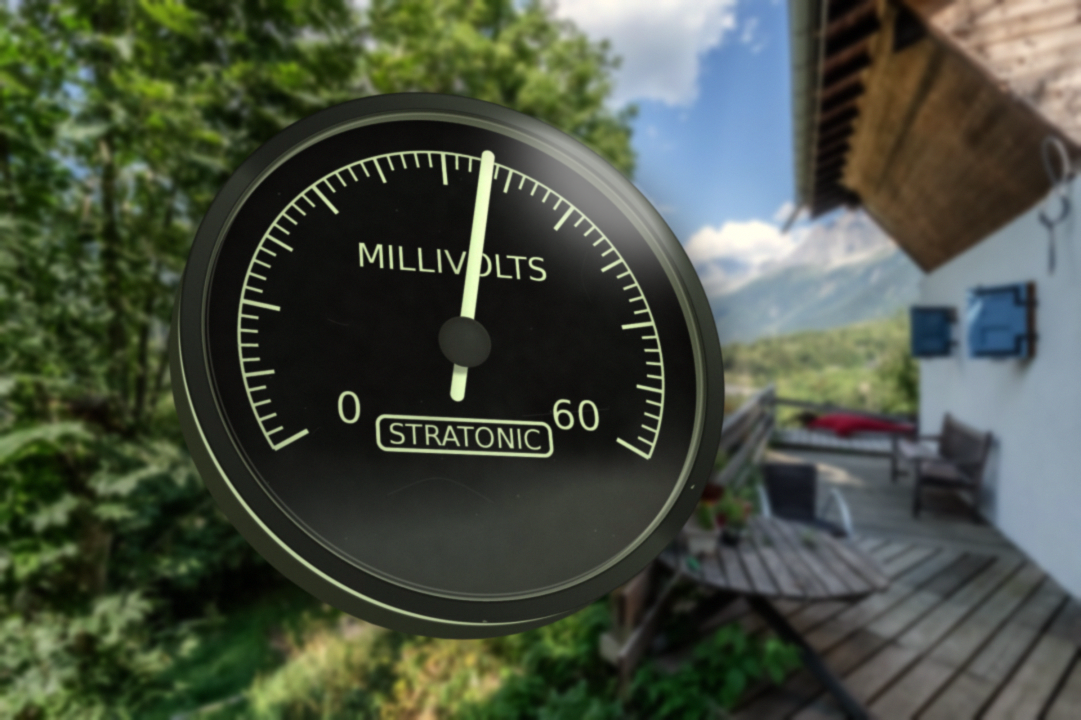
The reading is 33,mV
